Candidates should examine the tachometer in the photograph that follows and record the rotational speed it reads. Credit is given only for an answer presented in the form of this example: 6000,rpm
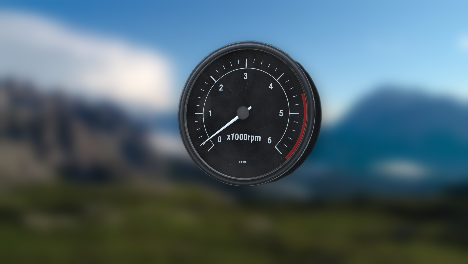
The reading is 200,rpm
